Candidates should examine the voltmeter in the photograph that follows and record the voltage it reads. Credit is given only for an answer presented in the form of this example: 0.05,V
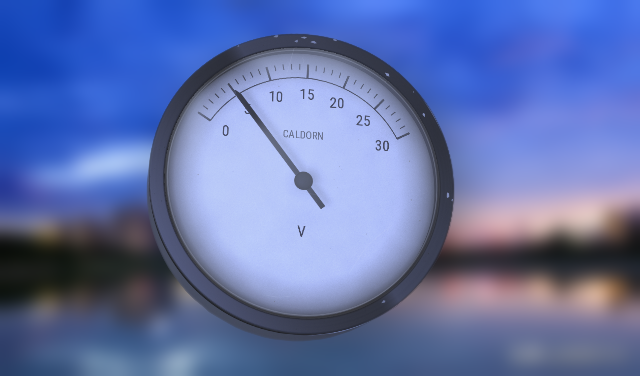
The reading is 5,V
